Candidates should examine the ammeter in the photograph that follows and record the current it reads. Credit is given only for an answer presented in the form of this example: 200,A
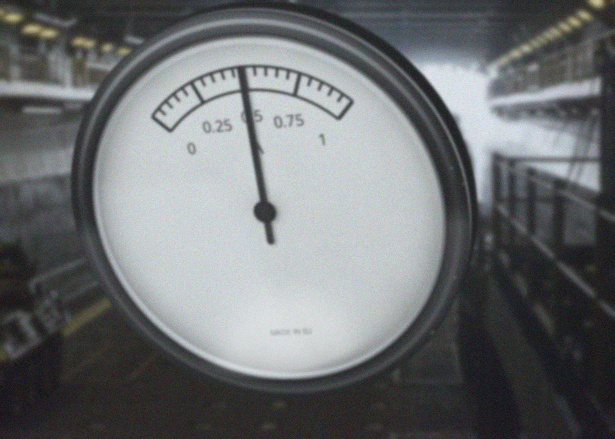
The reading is 0.5,A
